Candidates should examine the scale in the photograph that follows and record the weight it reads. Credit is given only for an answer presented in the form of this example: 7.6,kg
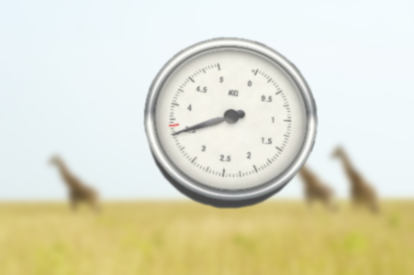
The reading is 3.5,kg
